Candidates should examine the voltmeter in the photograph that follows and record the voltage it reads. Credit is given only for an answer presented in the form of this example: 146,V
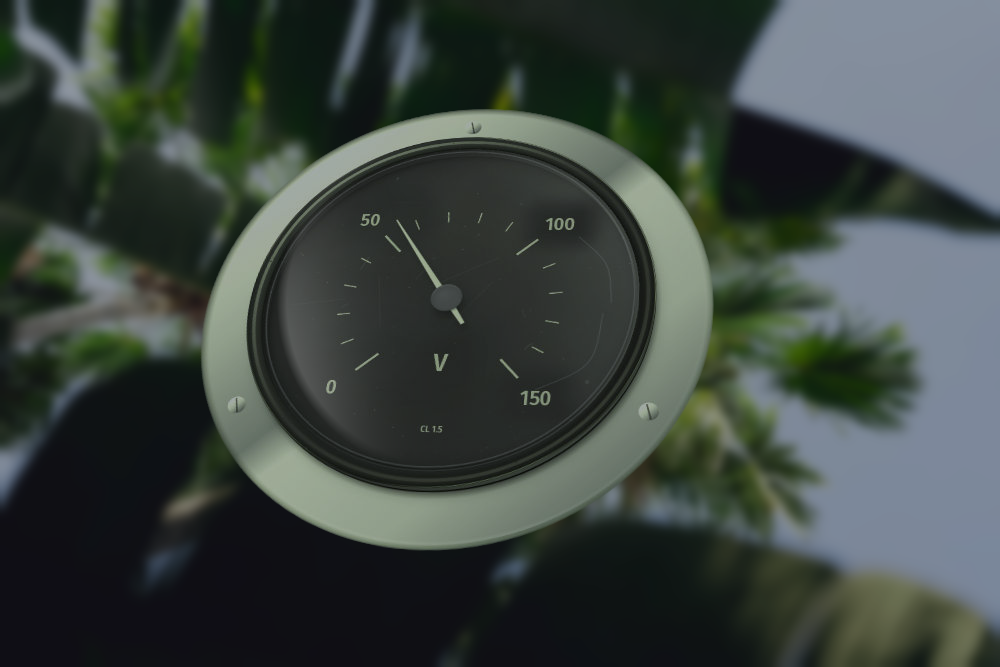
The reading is 55,V
